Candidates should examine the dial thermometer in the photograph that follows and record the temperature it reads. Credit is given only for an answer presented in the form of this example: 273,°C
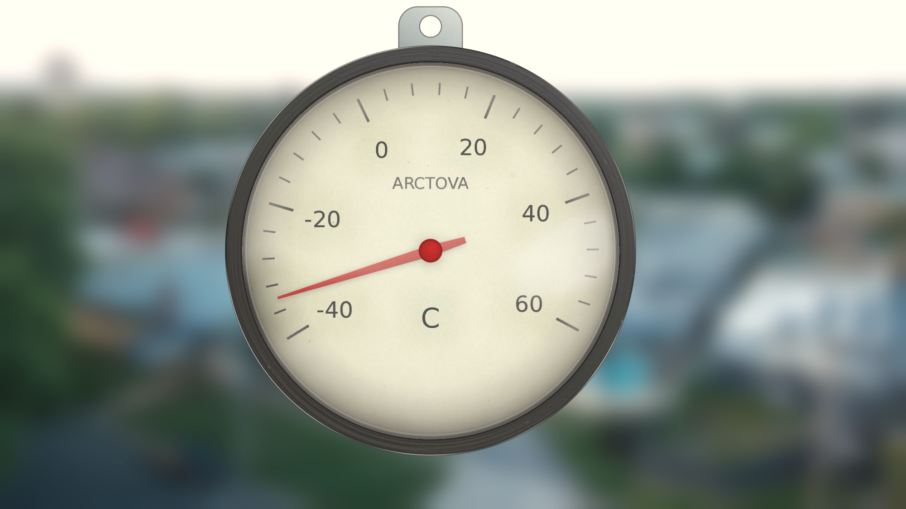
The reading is -34,°C
